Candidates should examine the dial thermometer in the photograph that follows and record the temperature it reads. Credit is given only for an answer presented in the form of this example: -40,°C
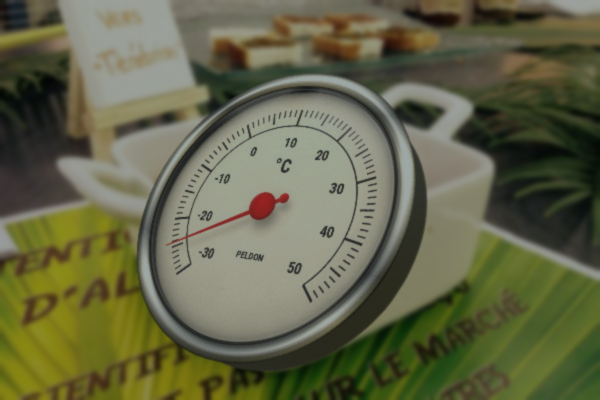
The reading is -25,°C
